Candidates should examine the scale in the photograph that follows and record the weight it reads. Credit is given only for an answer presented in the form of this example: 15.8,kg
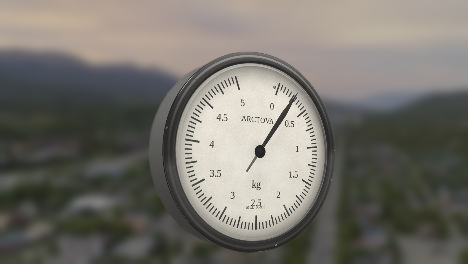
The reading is 0.25,kg
